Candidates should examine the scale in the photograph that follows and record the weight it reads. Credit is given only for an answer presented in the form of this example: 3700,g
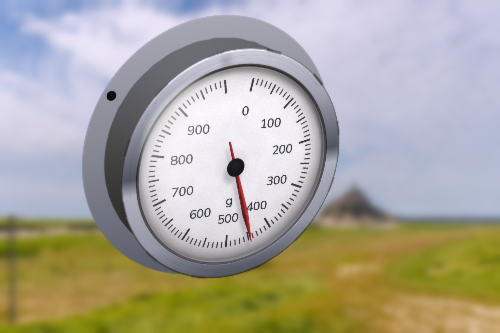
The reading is 450,g
